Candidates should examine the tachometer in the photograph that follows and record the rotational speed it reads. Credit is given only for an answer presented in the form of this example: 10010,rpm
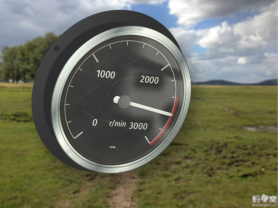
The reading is 2600,rpm
